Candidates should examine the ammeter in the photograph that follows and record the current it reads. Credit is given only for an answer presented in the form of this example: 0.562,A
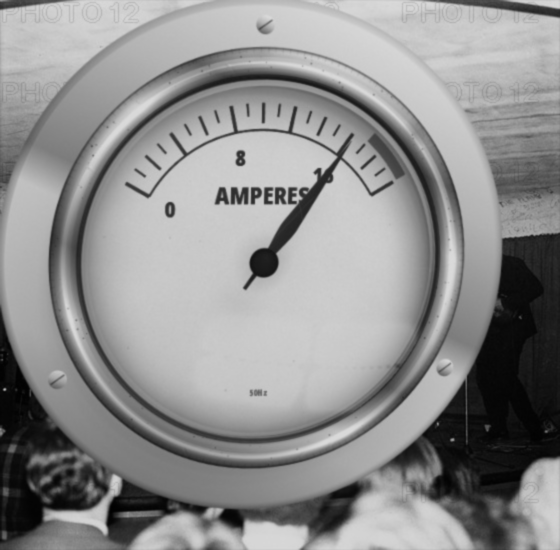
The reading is 16,A
